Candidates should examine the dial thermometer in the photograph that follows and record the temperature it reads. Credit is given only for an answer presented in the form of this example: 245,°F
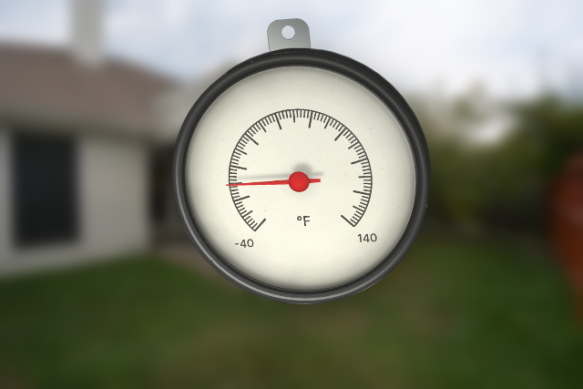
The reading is -10,°F
